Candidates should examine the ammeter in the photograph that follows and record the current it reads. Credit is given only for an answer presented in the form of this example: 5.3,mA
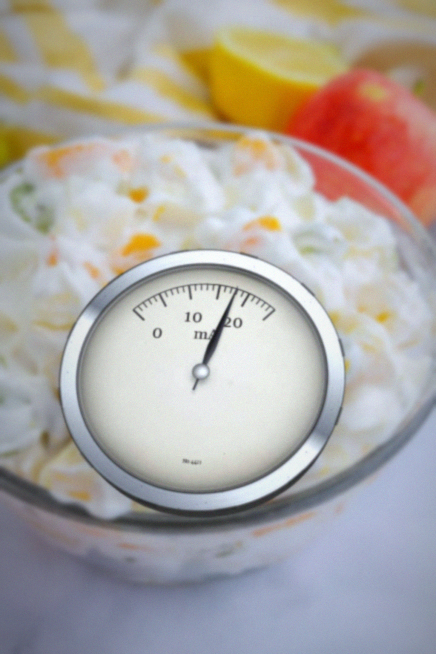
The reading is 18,mA
